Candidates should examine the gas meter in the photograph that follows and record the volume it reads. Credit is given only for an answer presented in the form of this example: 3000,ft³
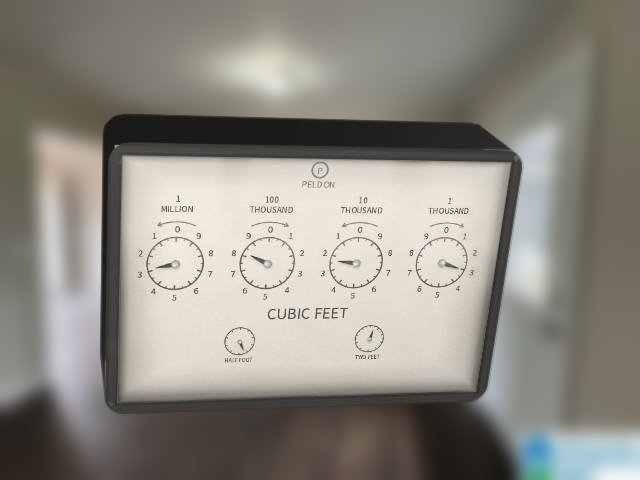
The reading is 282300,ft³
